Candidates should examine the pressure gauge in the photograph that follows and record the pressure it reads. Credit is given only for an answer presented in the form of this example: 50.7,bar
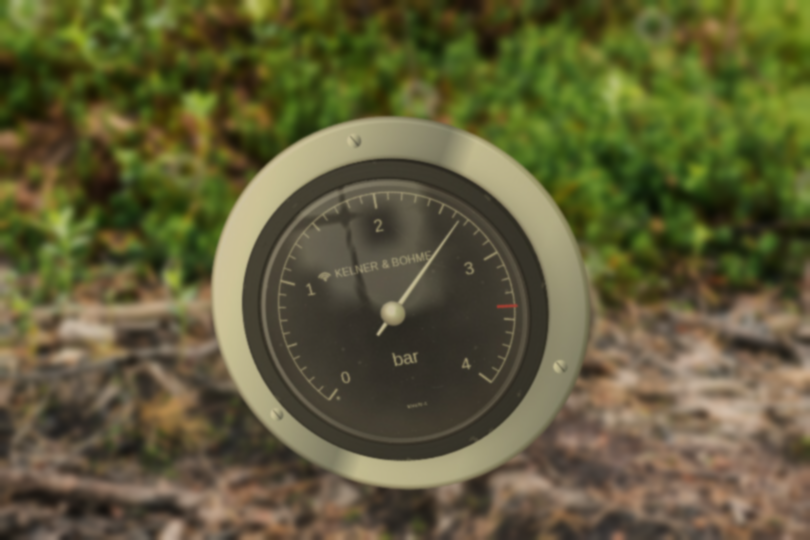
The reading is 2.65,bar
